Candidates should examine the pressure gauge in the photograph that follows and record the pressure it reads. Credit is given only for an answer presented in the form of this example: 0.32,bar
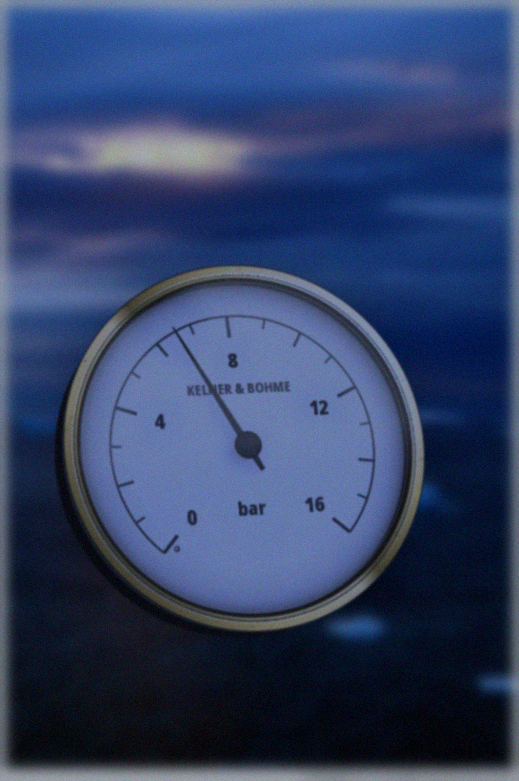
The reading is 6.5,bar
